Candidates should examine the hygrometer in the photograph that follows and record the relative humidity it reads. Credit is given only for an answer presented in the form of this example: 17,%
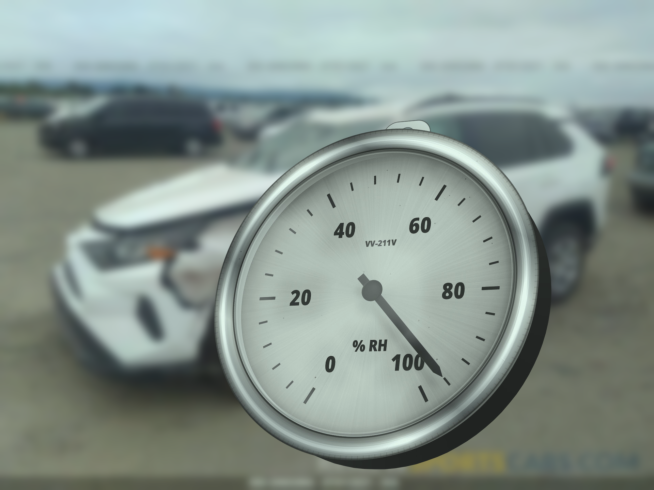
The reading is 96,%
